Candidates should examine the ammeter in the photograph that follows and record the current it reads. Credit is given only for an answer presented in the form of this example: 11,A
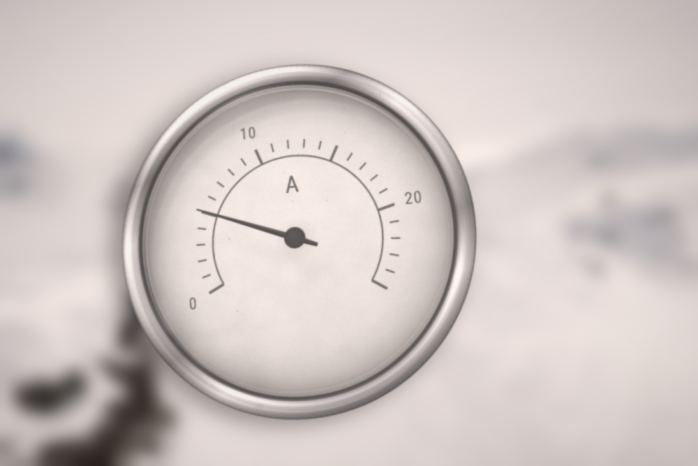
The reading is 5,A
